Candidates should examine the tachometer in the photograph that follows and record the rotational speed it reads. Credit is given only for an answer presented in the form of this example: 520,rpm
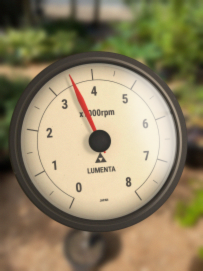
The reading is 3500,rpm
